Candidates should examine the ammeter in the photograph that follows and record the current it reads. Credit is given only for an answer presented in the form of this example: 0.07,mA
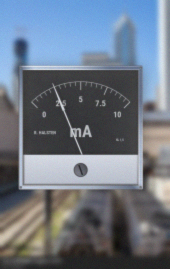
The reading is 2.5,mA
